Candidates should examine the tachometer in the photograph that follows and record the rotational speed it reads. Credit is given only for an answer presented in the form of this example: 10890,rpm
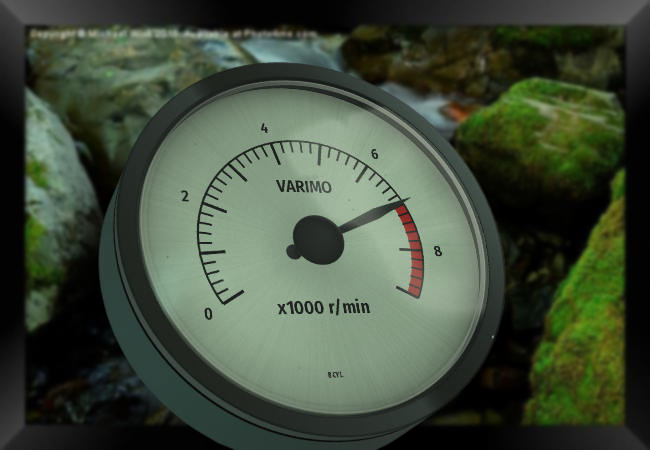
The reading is 7000,rpm
